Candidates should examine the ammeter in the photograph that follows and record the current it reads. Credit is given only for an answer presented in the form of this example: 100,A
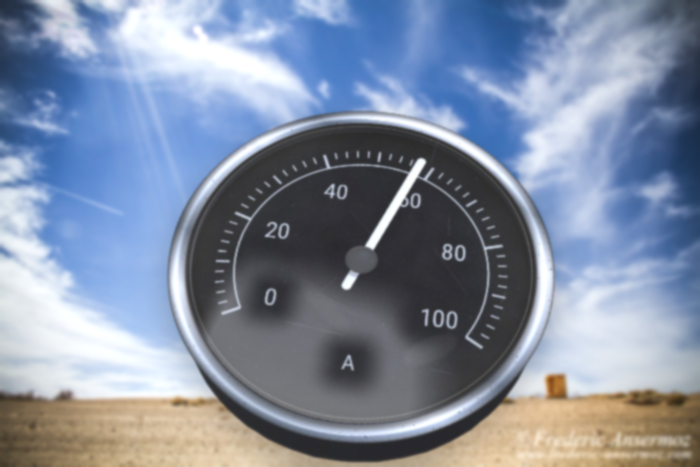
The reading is 58,A
